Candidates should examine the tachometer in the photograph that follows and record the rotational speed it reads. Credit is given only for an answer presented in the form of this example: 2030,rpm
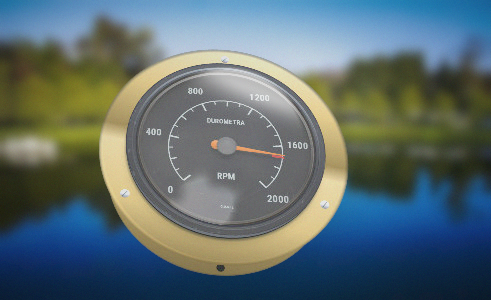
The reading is 1700,rpm
